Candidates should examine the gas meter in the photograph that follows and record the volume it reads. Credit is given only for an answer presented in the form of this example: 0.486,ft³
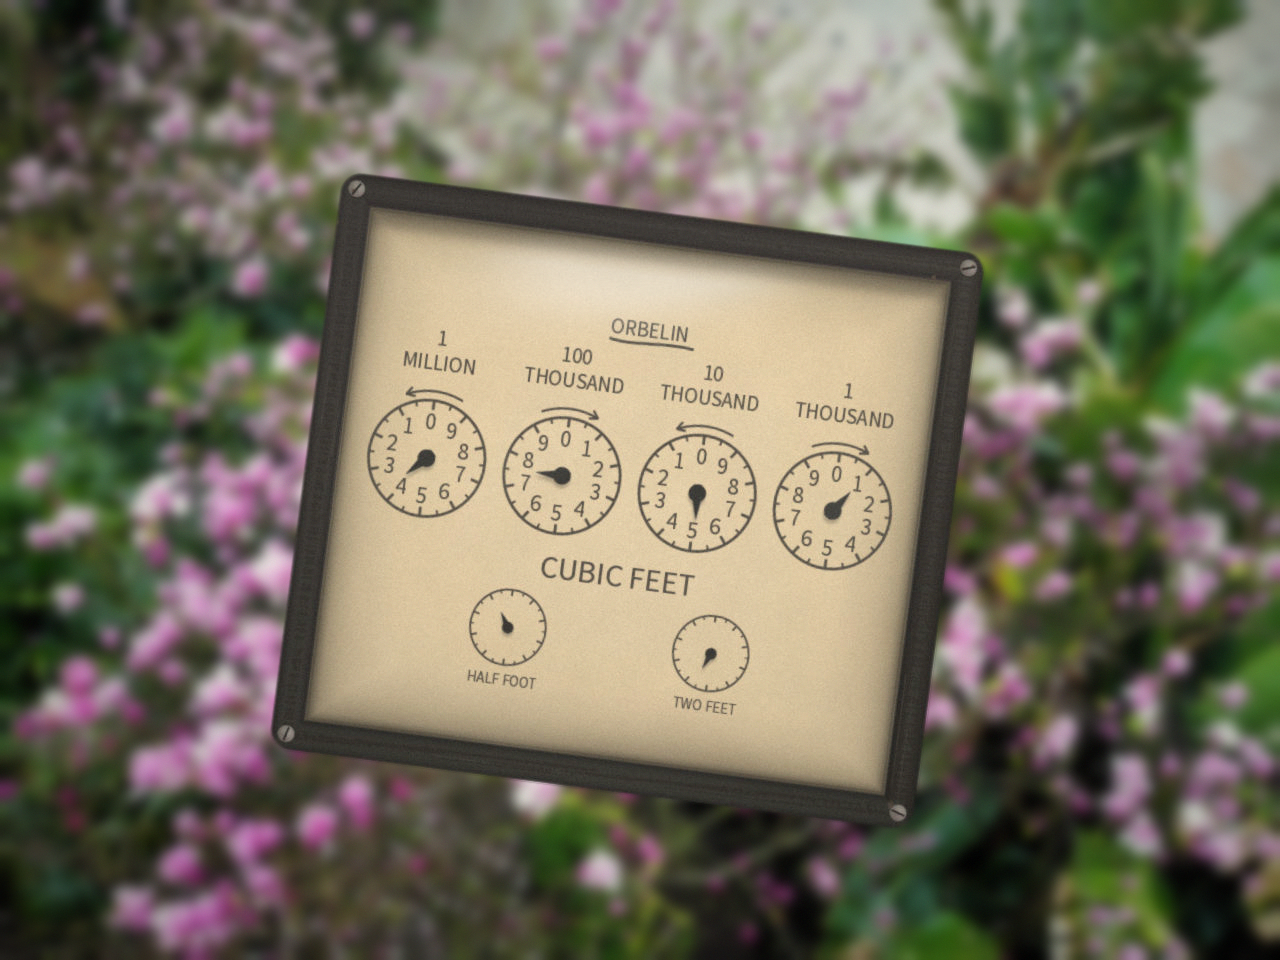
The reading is 375100,ft³
